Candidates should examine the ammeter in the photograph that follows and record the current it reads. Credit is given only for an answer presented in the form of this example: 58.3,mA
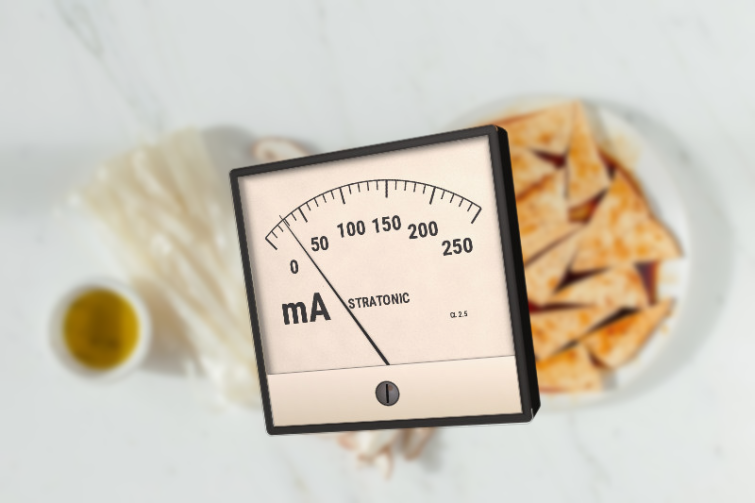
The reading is 30,mA
